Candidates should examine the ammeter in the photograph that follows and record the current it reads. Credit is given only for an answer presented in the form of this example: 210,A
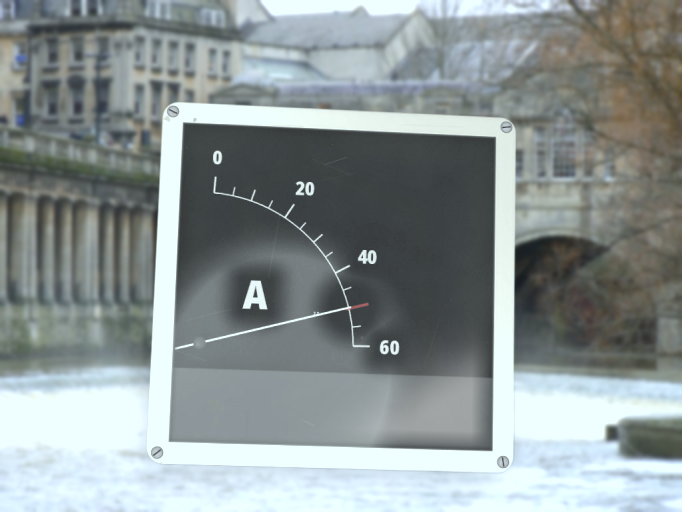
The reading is 50,A
